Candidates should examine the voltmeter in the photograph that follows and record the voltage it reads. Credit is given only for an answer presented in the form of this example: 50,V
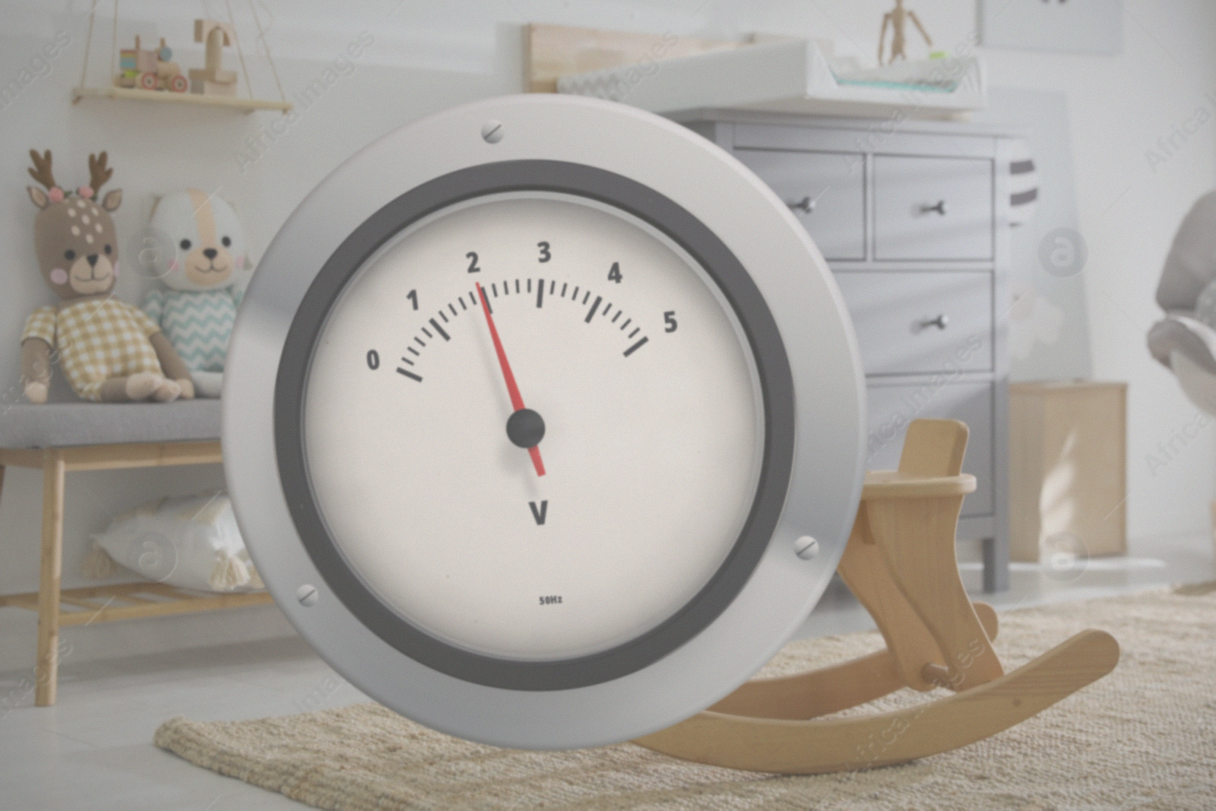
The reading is 2,V
